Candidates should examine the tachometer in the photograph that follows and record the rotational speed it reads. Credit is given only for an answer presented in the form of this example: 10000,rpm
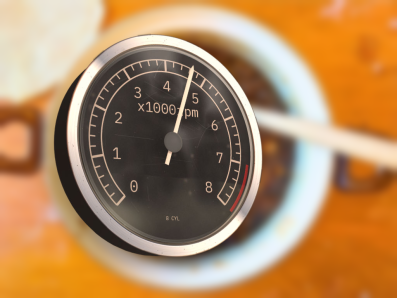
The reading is 4600,rpm
